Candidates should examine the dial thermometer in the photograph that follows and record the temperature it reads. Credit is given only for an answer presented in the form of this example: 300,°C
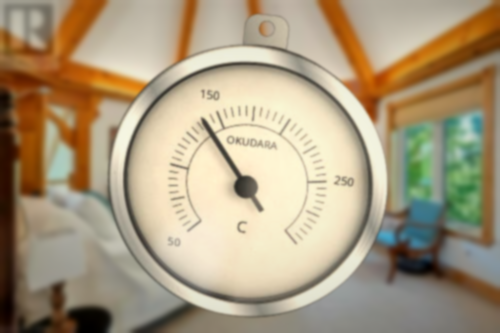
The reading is 140,°C
